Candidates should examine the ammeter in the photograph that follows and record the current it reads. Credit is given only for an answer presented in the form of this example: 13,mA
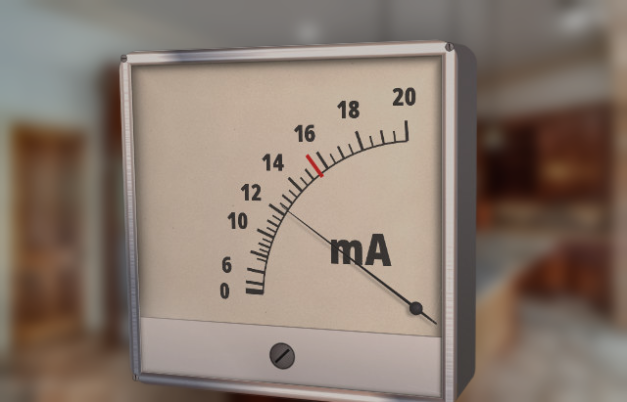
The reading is 12.5,mA
